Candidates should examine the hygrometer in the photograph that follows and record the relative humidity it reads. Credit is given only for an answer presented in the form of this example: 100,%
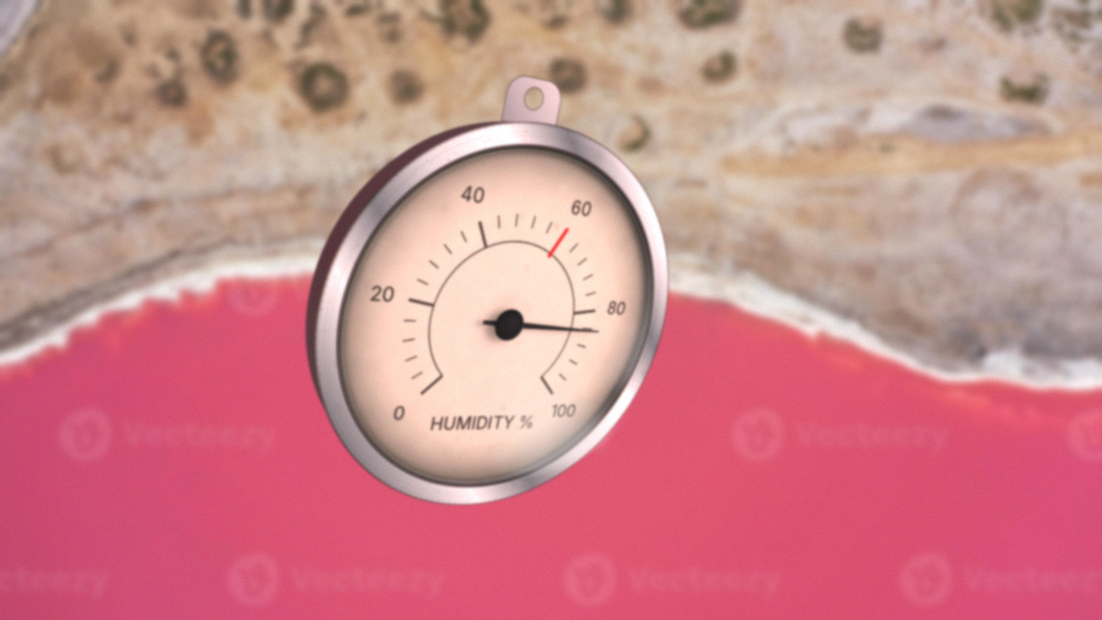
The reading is 84,%
